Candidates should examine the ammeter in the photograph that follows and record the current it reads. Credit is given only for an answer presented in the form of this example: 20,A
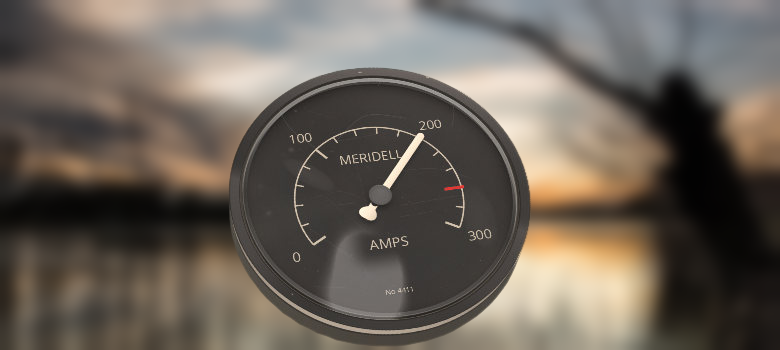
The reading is 200,A
